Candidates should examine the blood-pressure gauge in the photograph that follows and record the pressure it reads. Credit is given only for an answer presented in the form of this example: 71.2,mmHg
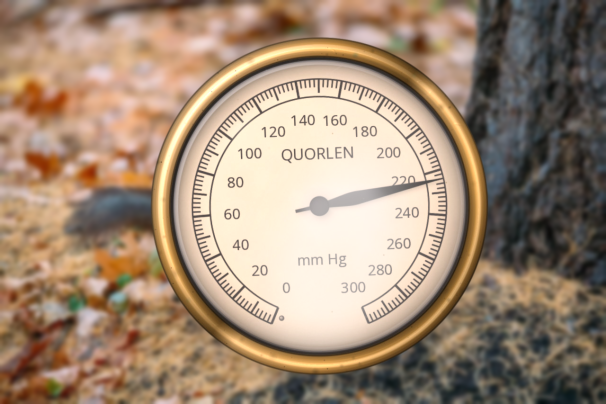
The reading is 224,mmHg
